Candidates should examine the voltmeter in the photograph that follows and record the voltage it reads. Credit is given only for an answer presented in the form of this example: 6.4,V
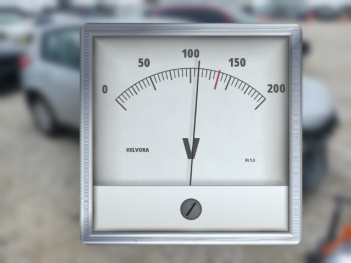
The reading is 110,V
